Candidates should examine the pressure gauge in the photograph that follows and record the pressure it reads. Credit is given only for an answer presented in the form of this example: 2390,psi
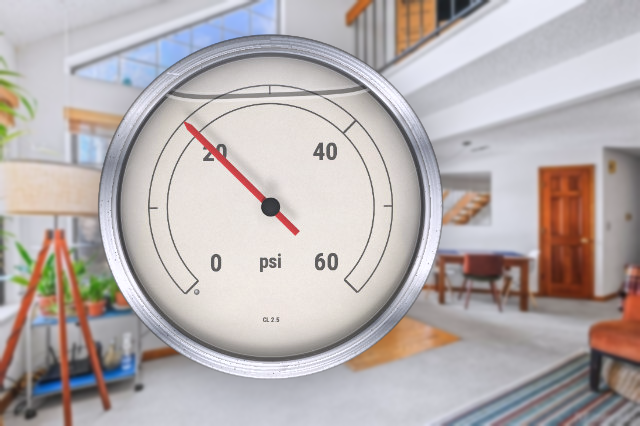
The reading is 20,psi
